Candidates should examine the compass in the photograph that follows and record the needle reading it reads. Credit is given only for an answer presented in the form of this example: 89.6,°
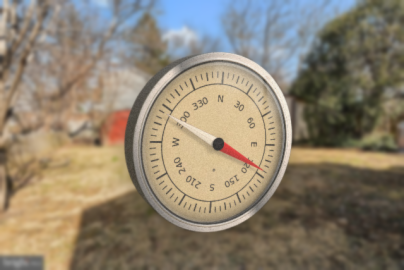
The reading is 115,°
